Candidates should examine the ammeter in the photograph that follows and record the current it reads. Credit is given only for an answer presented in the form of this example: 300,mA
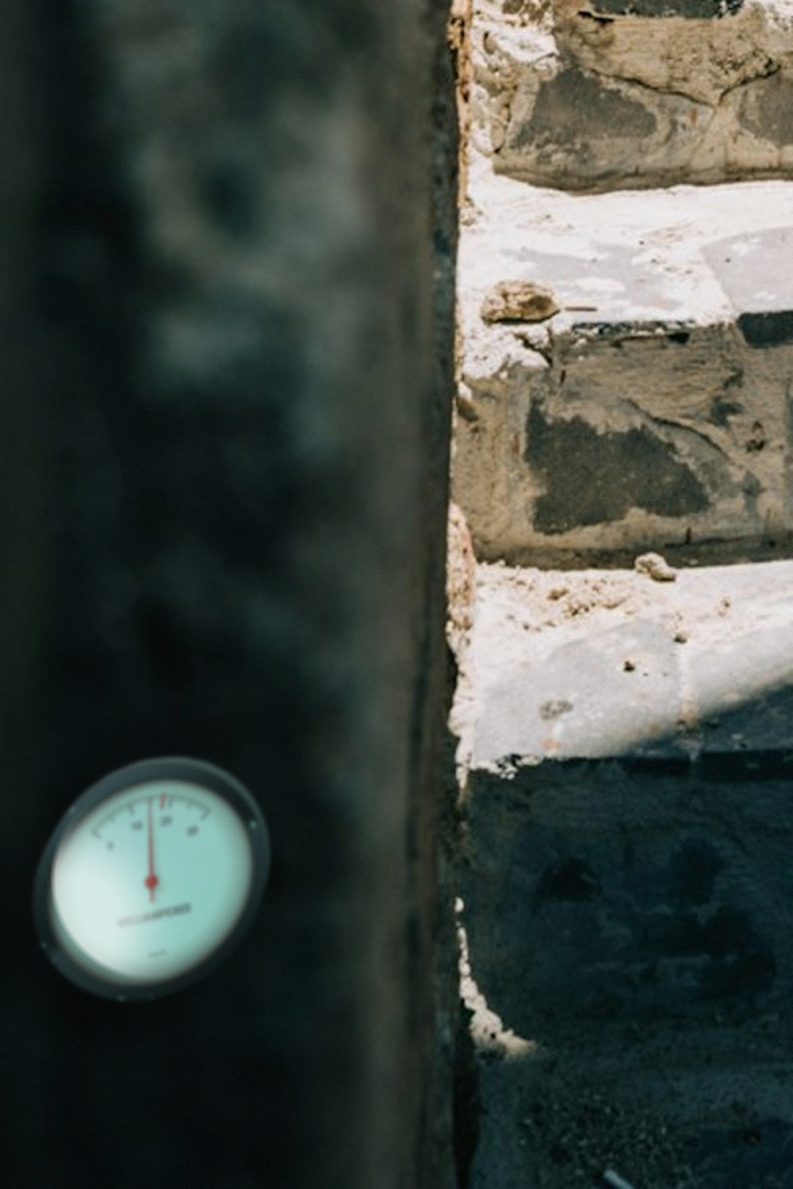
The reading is 15,mA
